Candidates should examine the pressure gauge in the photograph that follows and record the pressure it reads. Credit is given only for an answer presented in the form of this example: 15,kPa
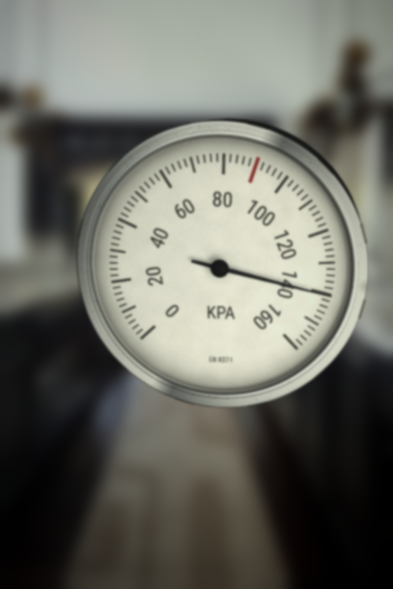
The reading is 140,kPa
